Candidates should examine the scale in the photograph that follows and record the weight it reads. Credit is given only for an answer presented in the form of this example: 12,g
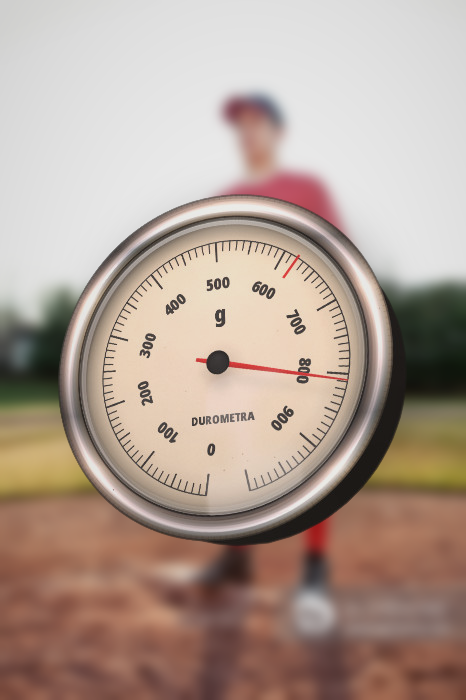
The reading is 810,g
